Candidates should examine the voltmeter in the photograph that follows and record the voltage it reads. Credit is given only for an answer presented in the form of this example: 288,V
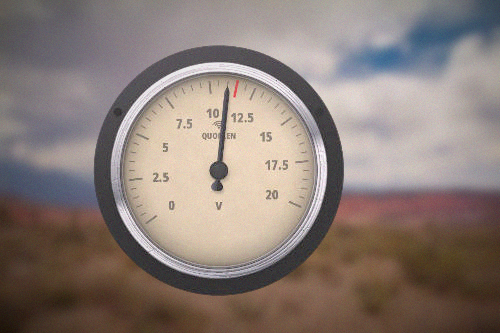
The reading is 11,V
